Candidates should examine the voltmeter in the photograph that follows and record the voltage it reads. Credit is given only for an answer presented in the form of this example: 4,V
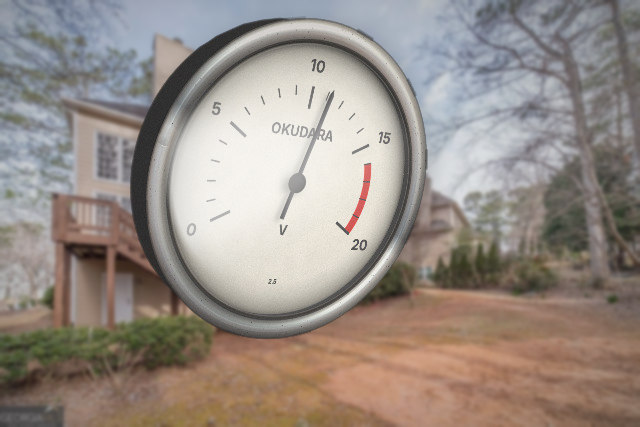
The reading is 11,V
